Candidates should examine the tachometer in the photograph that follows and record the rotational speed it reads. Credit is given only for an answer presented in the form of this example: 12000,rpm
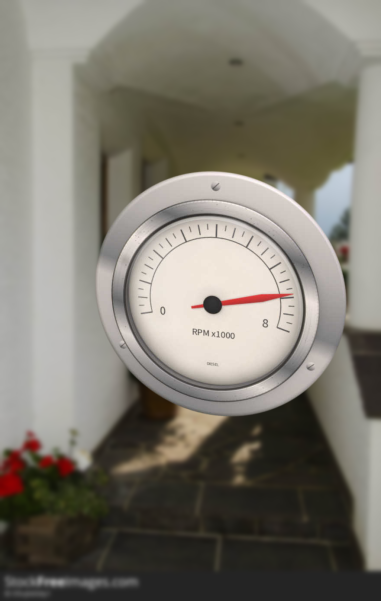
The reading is 6875,rpm
